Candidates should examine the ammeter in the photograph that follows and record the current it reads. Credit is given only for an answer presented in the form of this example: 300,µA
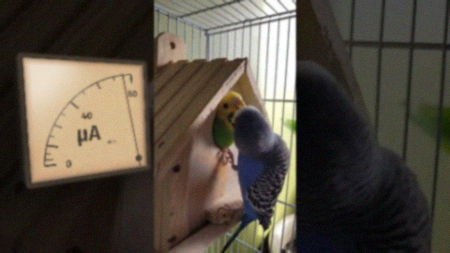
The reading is 57.5,µA
